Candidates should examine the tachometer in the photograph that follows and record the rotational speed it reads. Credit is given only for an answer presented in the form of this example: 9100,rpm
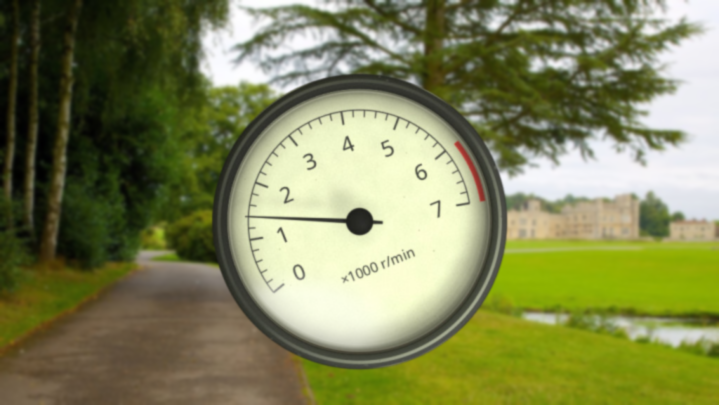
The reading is 1400,rpm
